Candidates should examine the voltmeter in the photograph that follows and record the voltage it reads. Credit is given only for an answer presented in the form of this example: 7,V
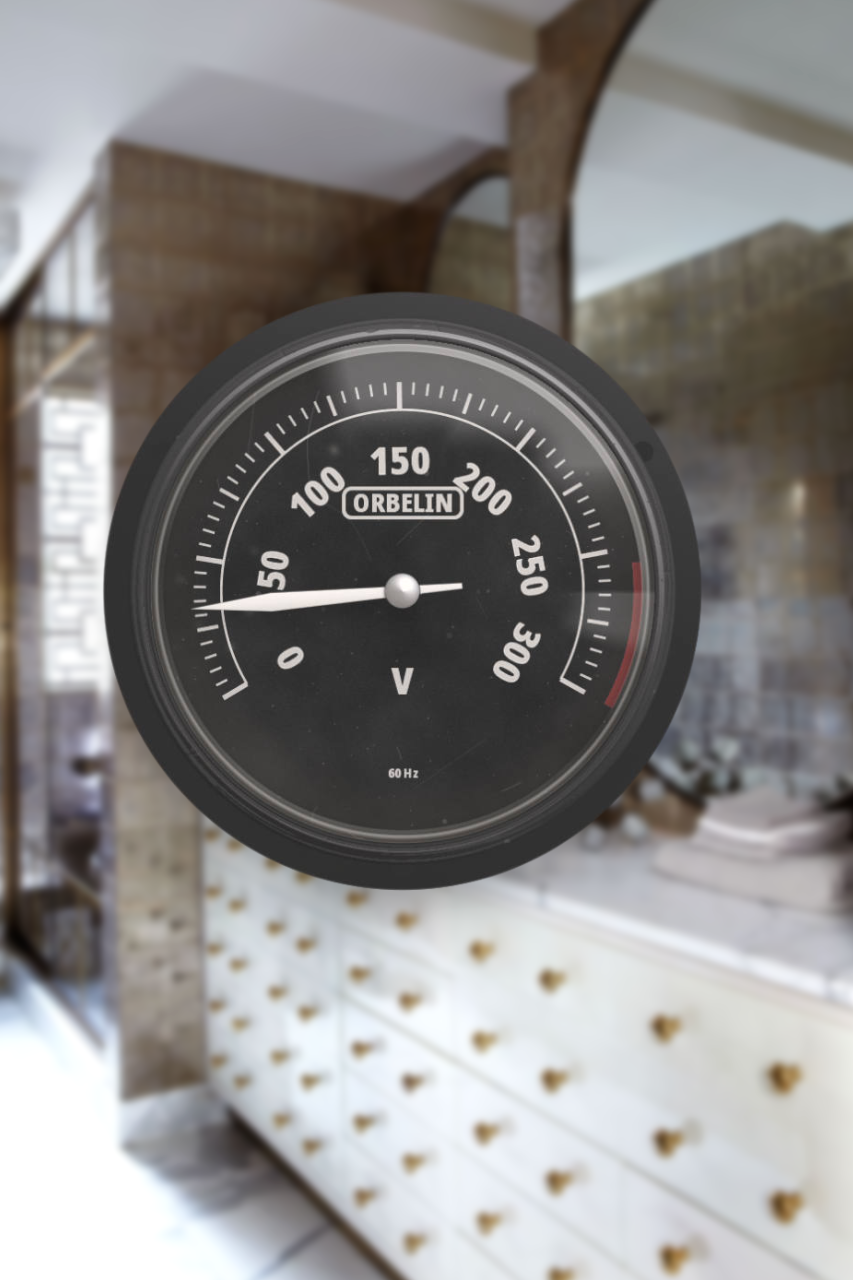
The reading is 32.5,V
